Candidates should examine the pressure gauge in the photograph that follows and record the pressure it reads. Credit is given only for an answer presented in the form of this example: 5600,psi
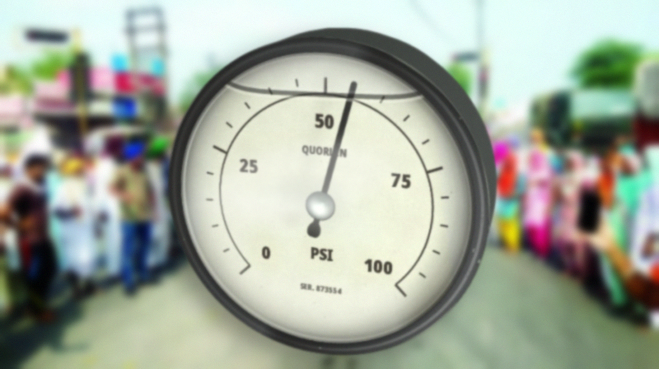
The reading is 55,psi
